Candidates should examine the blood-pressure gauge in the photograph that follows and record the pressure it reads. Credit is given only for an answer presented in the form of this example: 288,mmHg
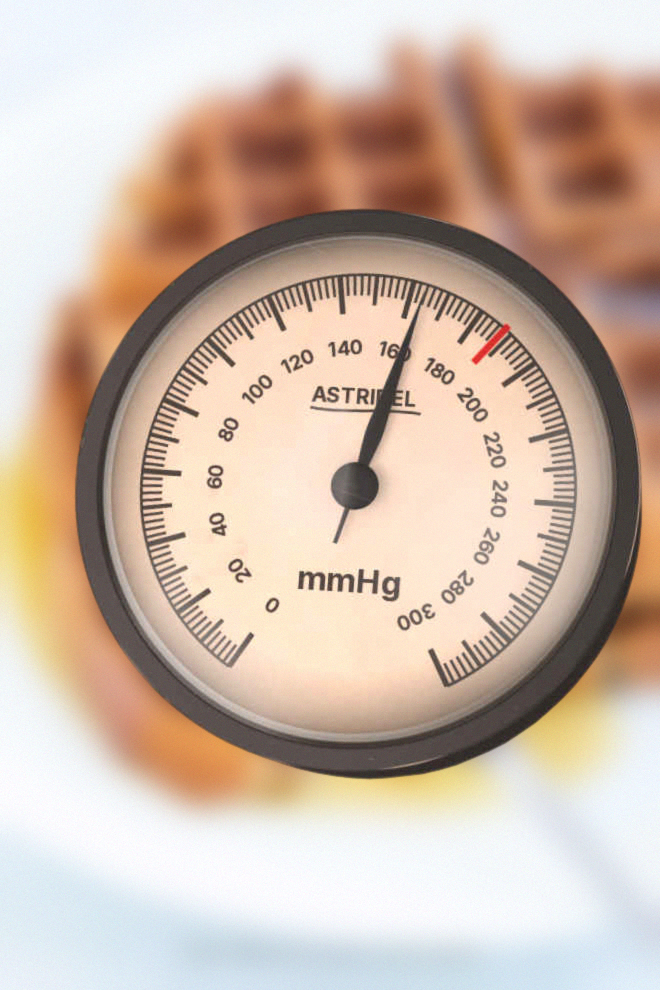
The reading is 164,mmHg
